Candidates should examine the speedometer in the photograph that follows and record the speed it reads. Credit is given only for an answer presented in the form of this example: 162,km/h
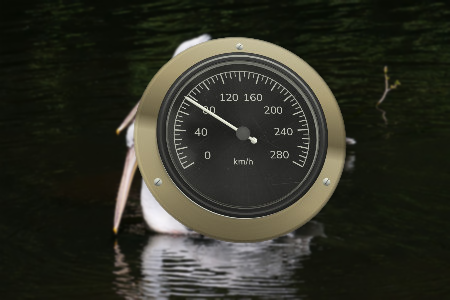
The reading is 75,km/h
